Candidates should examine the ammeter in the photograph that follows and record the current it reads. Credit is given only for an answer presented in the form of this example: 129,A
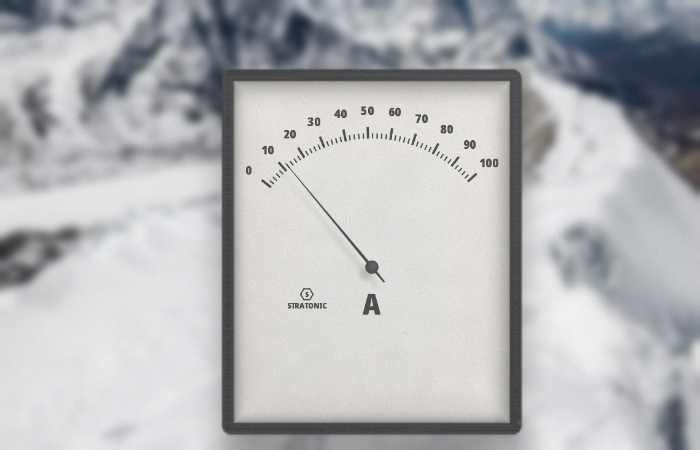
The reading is 12,A
